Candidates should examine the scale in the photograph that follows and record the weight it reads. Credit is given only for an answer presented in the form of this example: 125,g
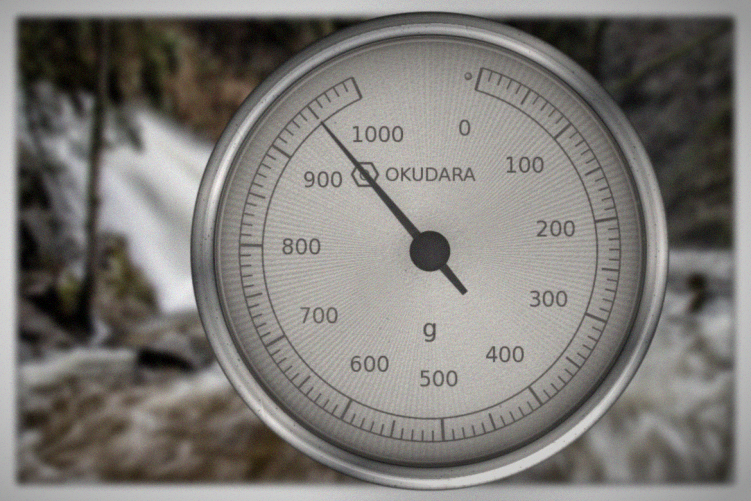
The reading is 950,g
